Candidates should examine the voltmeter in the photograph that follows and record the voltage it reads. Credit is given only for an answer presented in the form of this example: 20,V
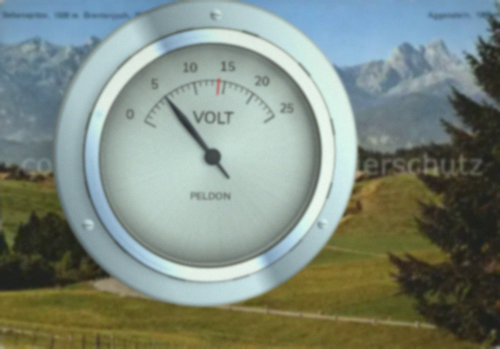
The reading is 5,V
